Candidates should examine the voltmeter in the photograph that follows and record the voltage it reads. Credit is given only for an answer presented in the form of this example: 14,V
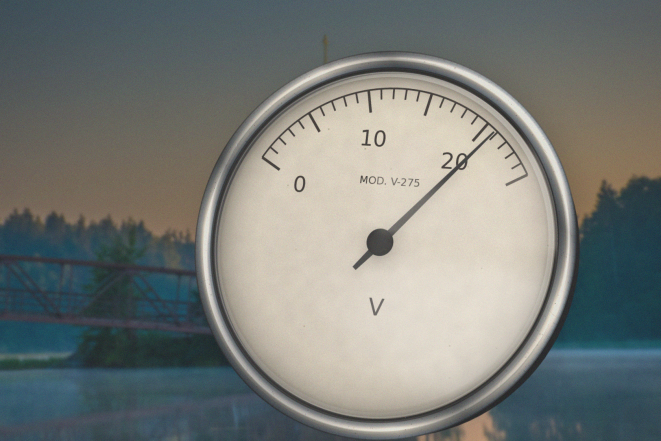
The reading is 21,V
